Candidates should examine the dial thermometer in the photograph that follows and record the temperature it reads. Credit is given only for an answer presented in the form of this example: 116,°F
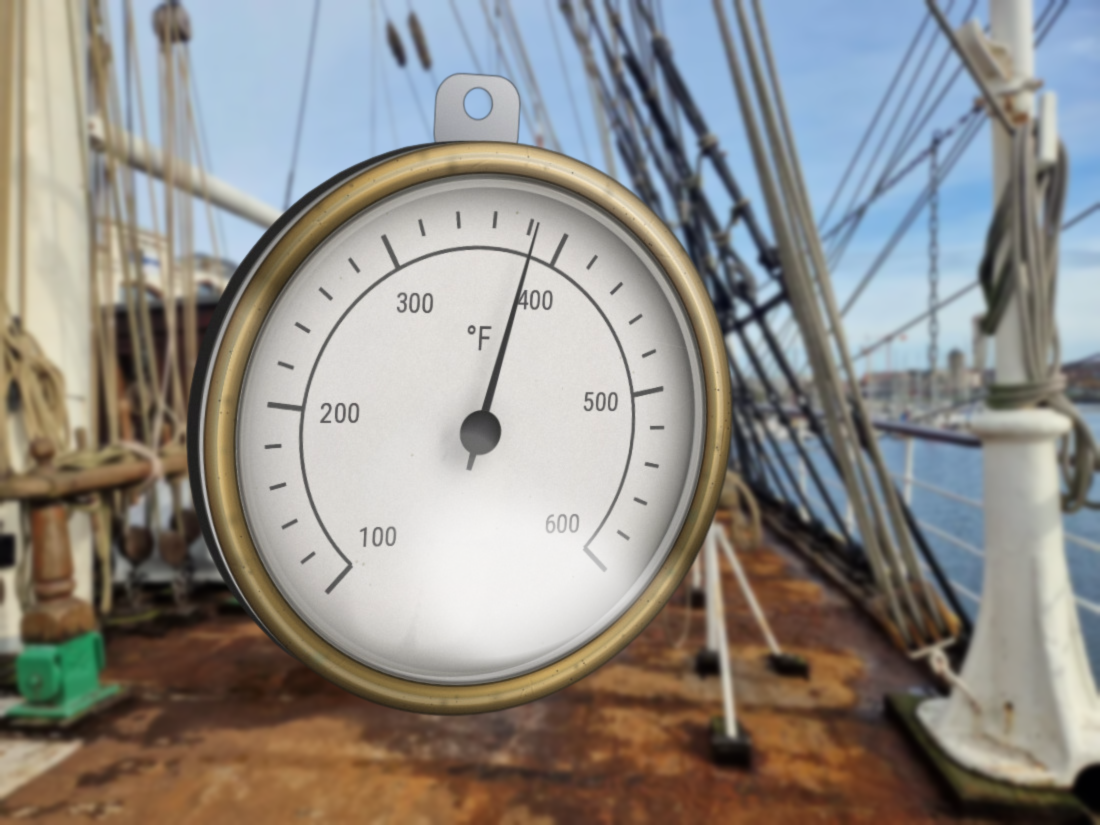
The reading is 380,°F
